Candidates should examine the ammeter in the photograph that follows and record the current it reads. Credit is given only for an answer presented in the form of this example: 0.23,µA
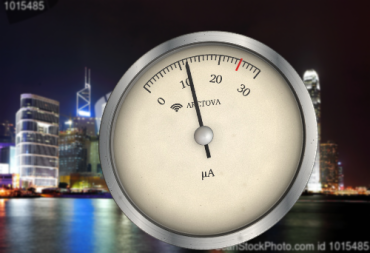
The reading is 12,µA
